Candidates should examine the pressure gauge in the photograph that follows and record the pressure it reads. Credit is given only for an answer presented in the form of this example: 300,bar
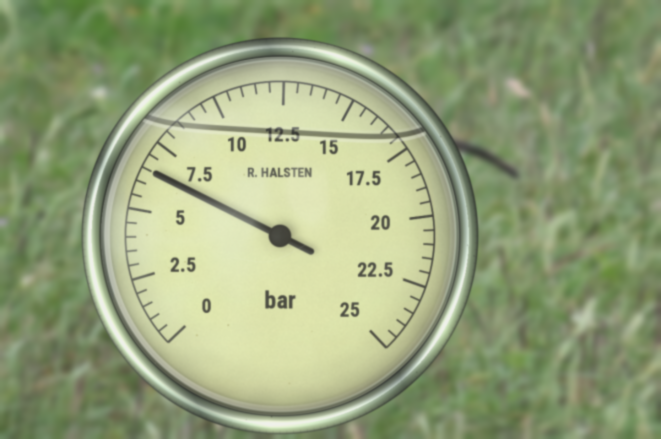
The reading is 6.5,bar
